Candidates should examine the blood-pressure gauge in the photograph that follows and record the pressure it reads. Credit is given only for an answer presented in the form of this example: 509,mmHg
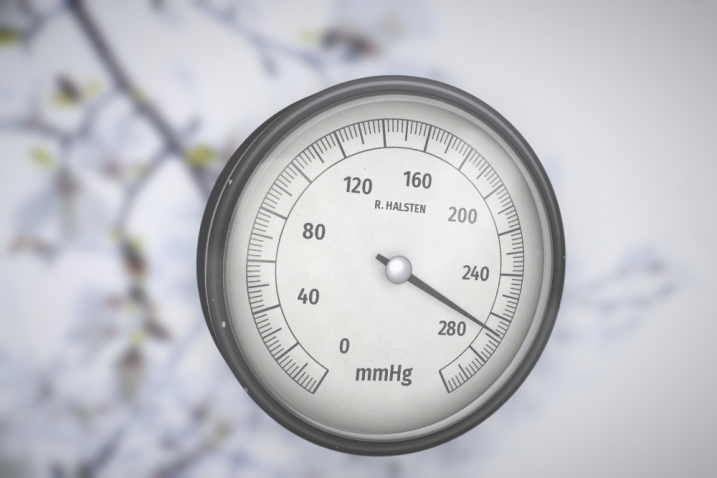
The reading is 268,mmHg
